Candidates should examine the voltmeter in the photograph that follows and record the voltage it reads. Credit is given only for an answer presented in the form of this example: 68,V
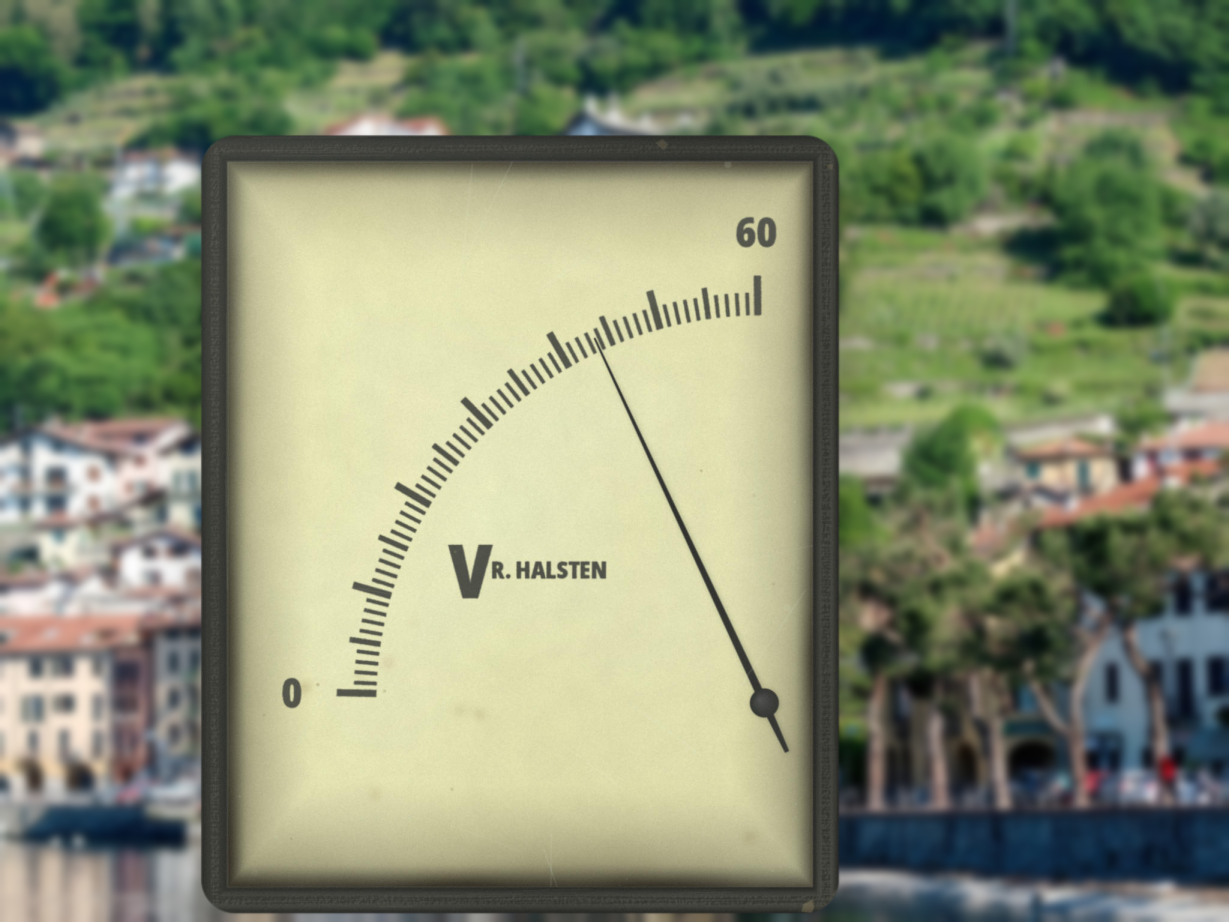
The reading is 43.5,V
